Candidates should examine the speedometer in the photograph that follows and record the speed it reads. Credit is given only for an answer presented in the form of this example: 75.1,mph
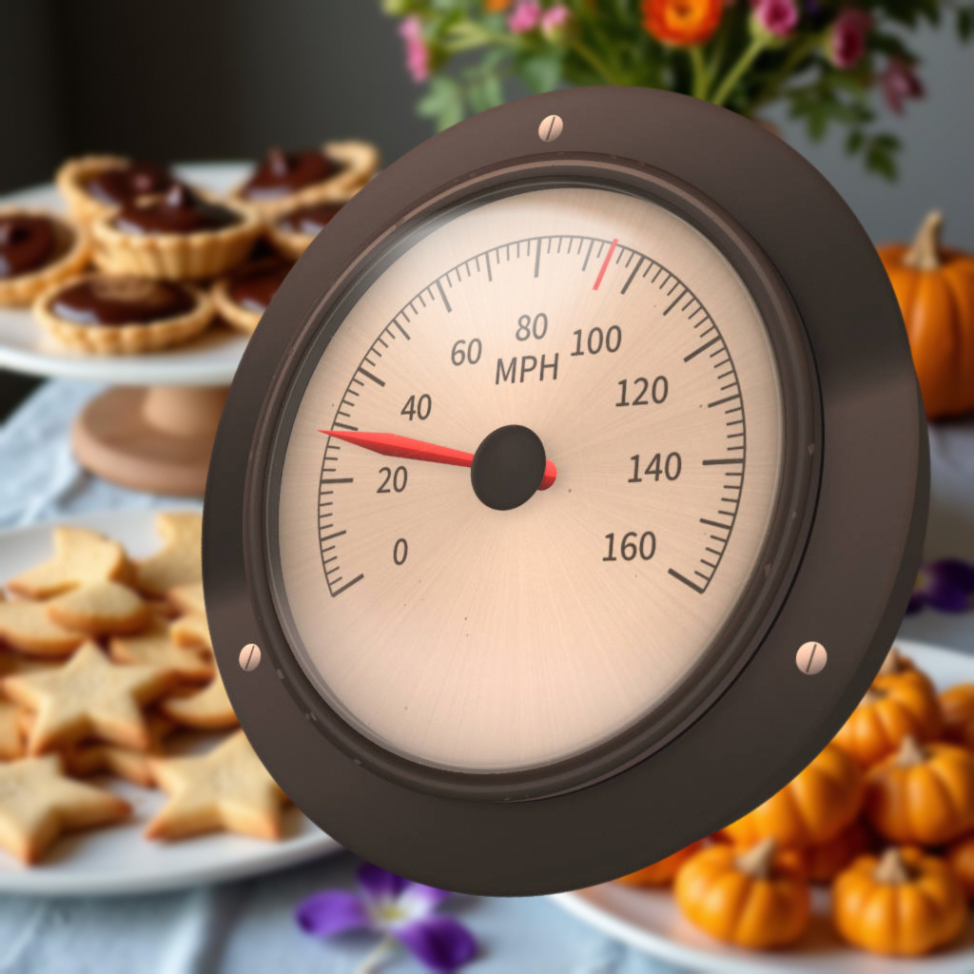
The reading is 28,mph
